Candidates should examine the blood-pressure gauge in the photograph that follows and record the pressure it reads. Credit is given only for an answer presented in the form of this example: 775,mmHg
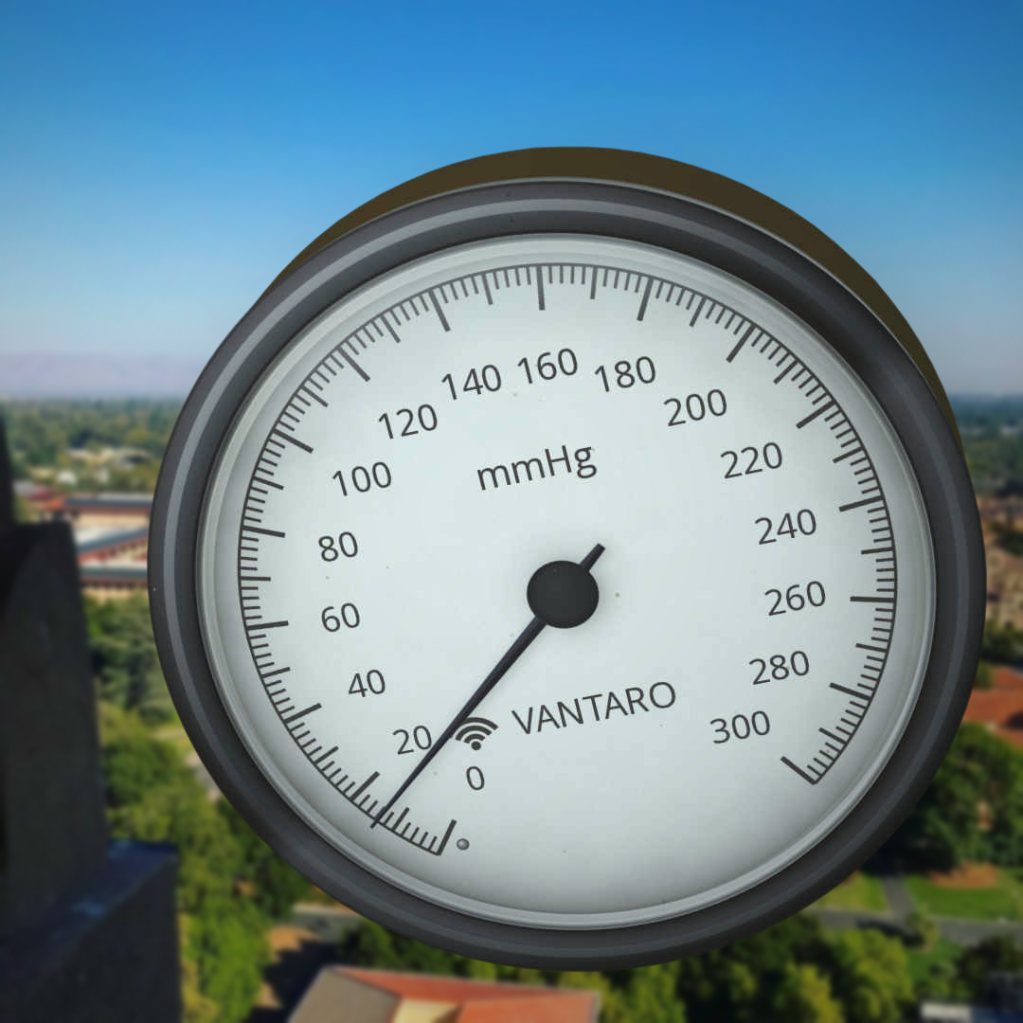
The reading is 14,mmHg
